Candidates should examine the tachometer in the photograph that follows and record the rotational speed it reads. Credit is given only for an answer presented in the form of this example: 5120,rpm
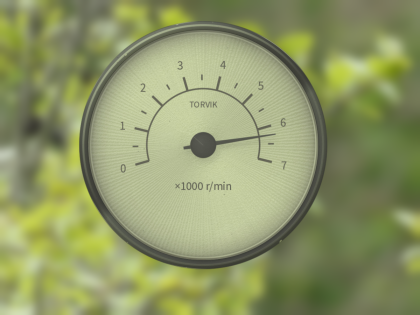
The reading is 6250,rpm
